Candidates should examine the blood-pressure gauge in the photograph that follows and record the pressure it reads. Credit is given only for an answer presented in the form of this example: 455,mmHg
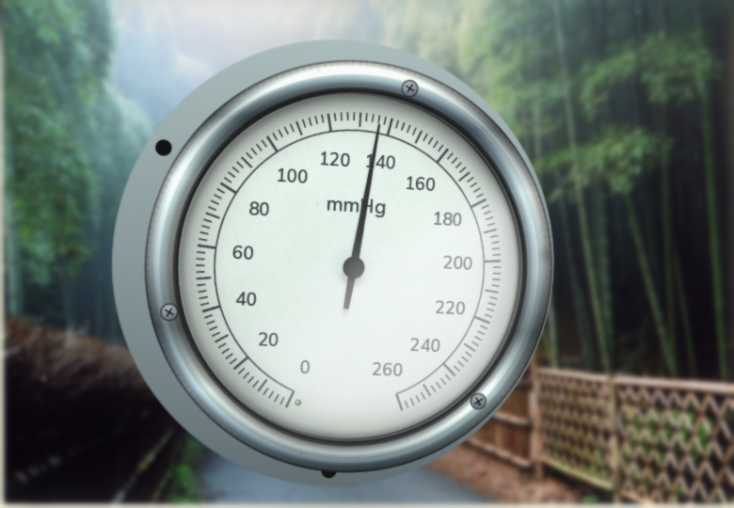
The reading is 136,mmHg
